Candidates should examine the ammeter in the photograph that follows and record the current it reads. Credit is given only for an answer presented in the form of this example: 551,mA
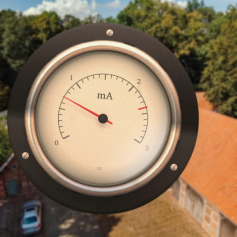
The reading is 0.7,mA
